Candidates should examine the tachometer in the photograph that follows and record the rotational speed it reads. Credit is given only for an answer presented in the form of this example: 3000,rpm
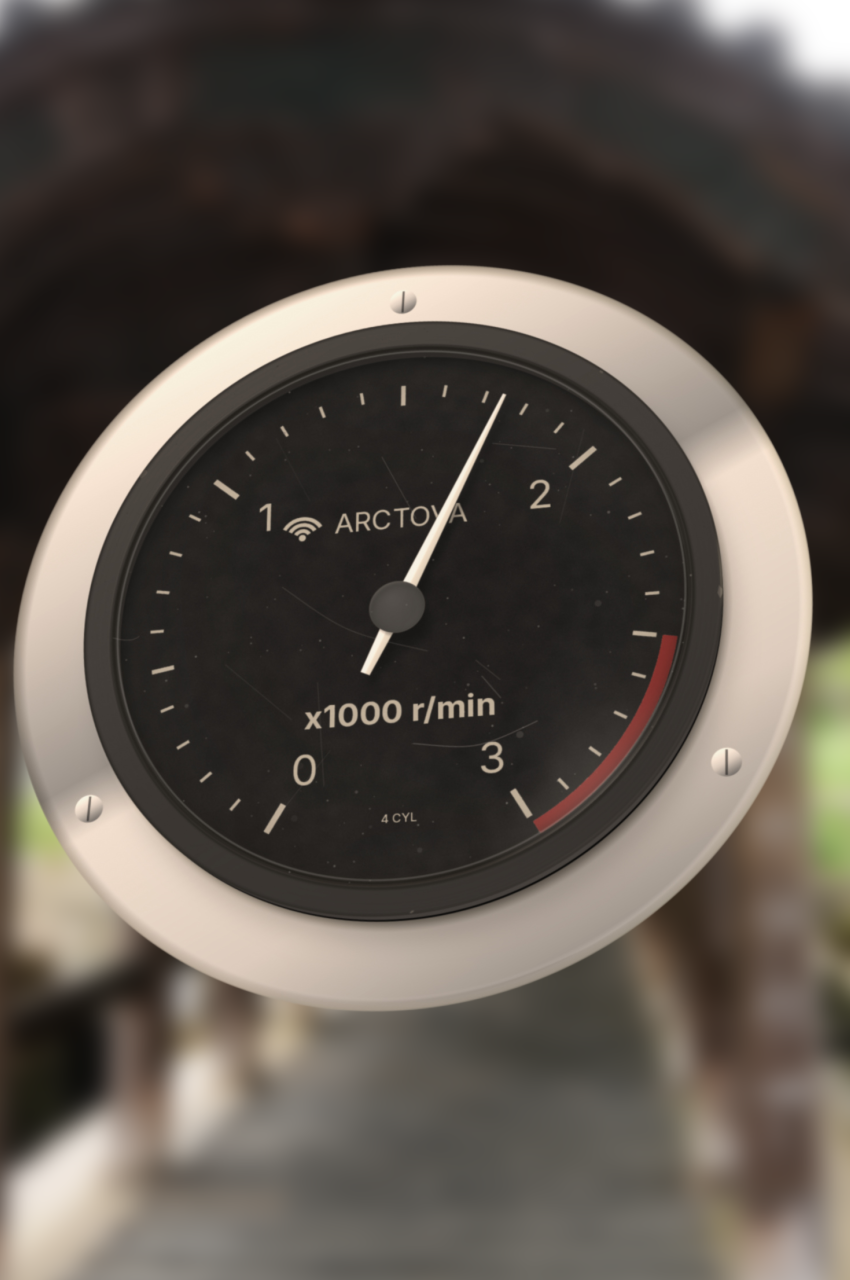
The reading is 1750,rpm
